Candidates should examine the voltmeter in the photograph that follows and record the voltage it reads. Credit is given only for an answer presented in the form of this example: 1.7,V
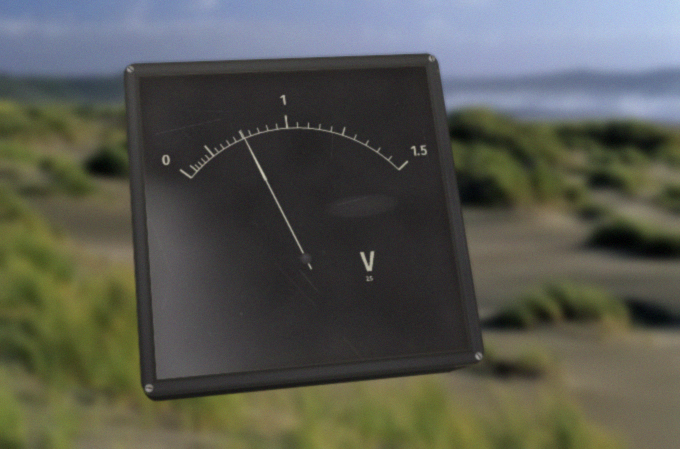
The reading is 0.75,V
